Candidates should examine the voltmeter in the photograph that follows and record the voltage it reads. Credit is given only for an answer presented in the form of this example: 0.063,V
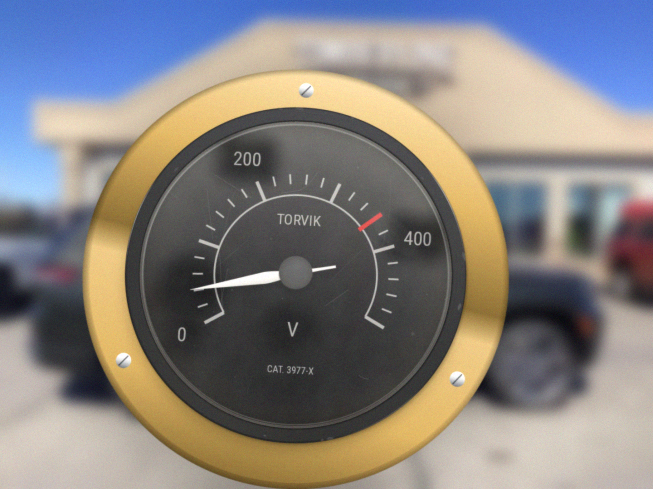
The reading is 40,V
